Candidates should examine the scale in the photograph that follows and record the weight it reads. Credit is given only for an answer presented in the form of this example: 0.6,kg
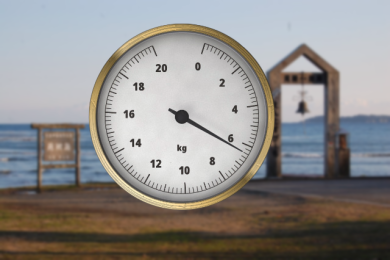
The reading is 6.4,kg
